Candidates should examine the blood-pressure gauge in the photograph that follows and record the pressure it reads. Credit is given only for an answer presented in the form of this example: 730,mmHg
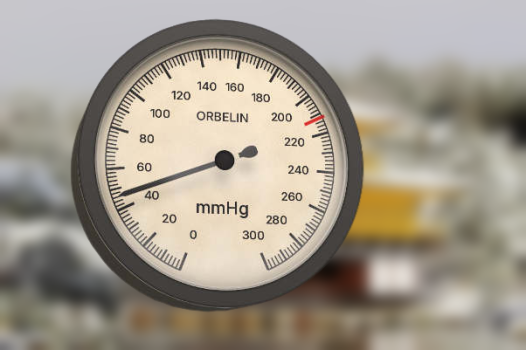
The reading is 46,mmHg
